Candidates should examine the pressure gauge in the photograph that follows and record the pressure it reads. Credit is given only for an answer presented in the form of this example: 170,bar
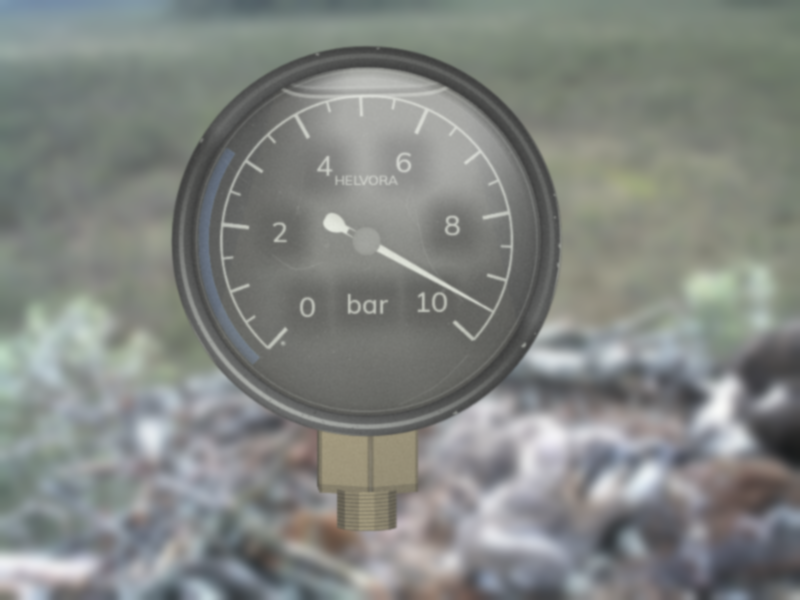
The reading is 9.5,bar
